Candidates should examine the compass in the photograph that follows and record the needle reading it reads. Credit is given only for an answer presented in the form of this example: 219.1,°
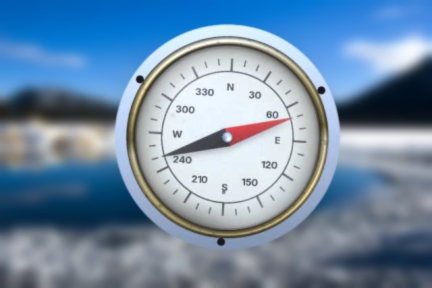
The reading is 70,°
